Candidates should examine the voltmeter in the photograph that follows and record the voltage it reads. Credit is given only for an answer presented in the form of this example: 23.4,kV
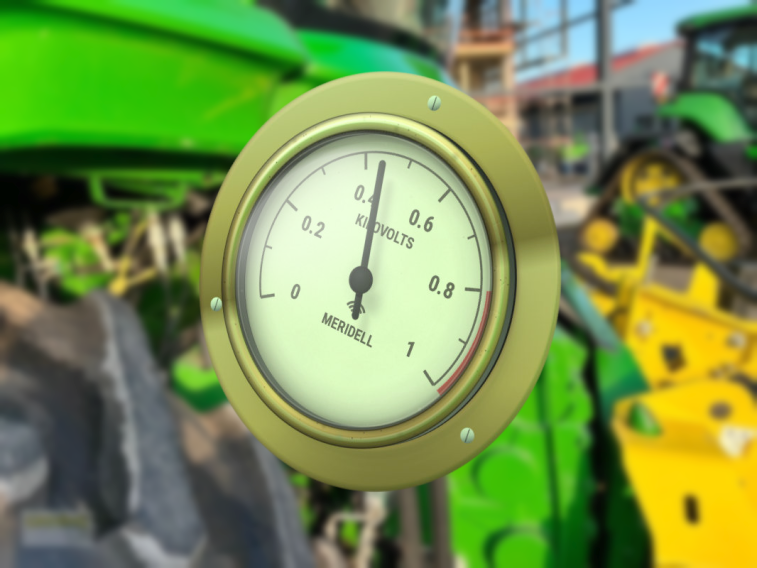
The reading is 0.45,kV
